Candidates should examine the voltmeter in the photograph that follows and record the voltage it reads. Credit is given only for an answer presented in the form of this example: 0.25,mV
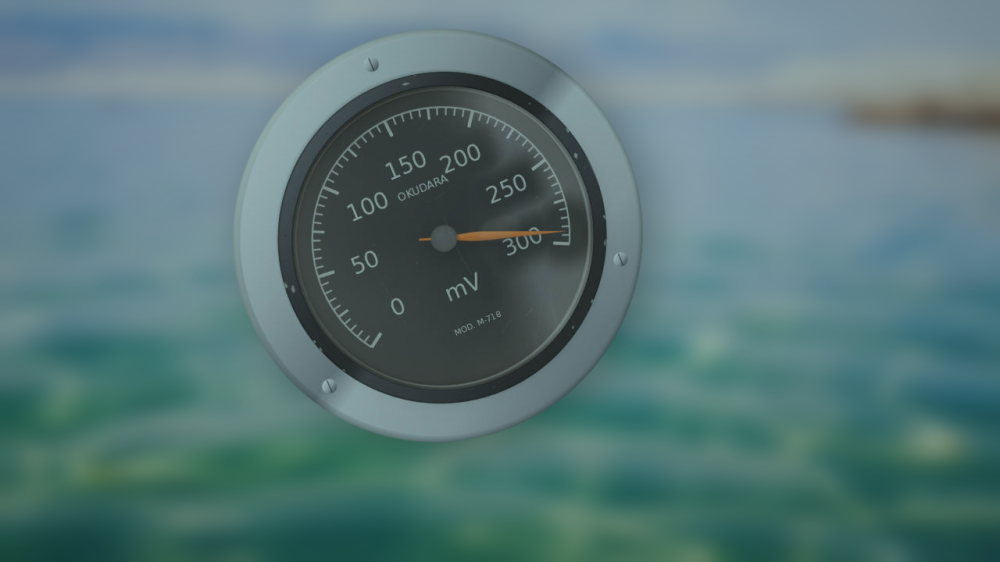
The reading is 292.5,mV
